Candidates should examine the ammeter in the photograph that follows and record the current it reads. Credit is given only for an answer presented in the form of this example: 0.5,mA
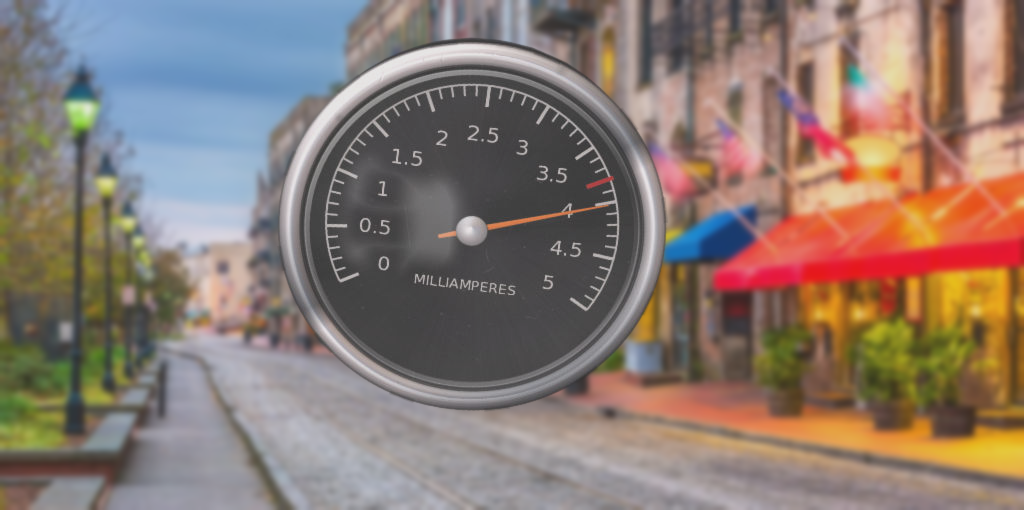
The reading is 4,mA
